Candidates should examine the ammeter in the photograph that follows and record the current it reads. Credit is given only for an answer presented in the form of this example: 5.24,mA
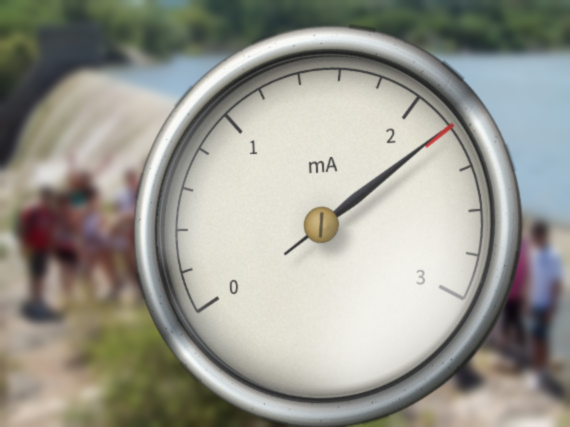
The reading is 2.2,mA
